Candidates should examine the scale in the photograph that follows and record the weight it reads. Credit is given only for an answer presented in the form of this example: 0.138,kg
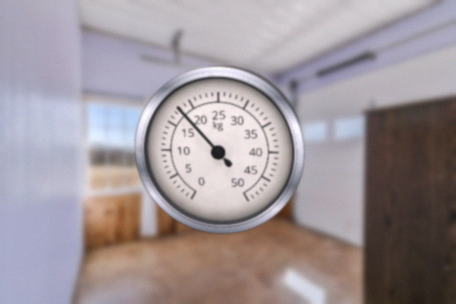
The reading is 18,kg
